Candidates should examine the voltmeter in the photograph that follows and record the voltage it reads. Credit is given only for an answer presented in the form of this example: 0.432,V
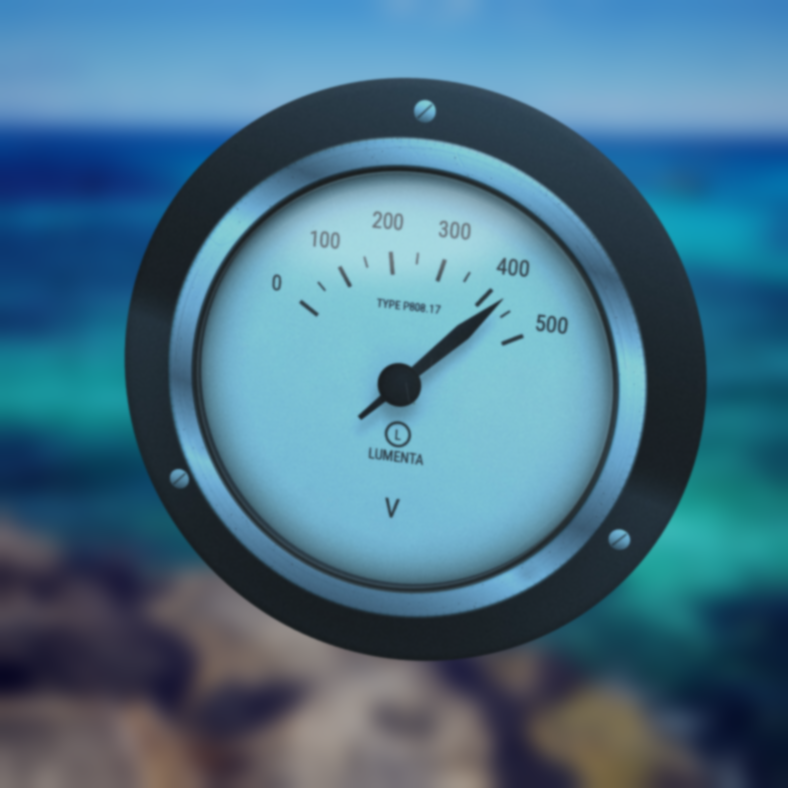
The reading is 425,V
